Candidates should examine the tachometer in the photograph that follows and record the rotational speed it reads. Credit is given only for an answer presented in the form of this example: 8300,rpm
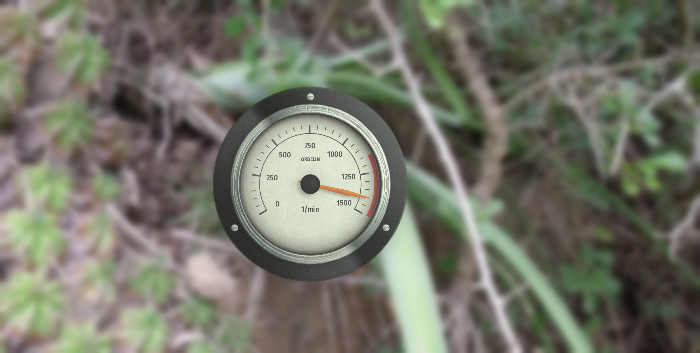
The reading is 1400,rpm
